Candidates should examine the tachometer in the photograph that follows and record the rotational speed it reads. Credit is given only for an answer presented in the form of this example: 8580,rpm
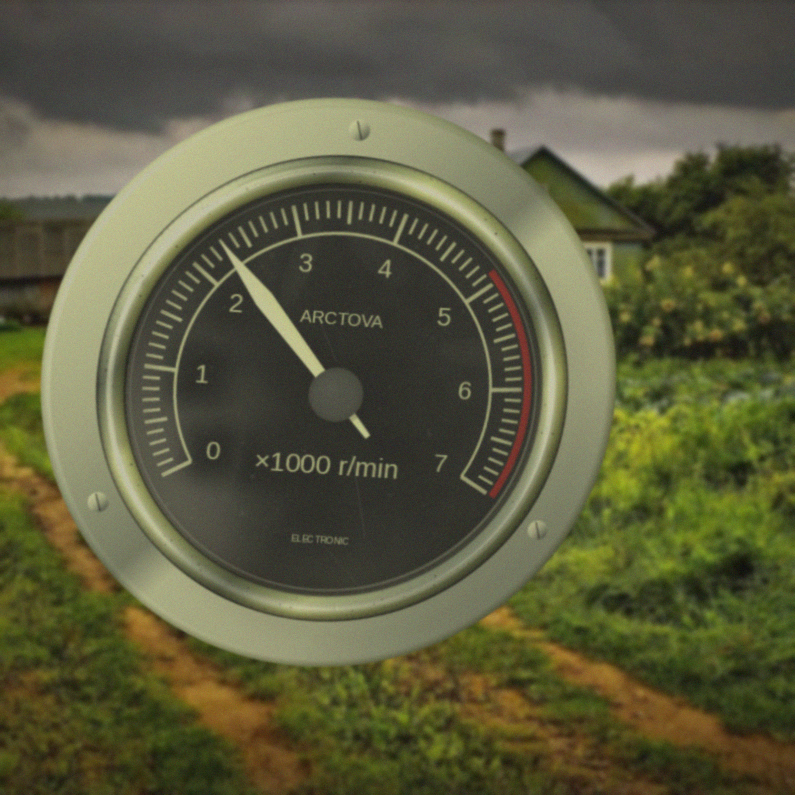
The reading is 2300,rpm
